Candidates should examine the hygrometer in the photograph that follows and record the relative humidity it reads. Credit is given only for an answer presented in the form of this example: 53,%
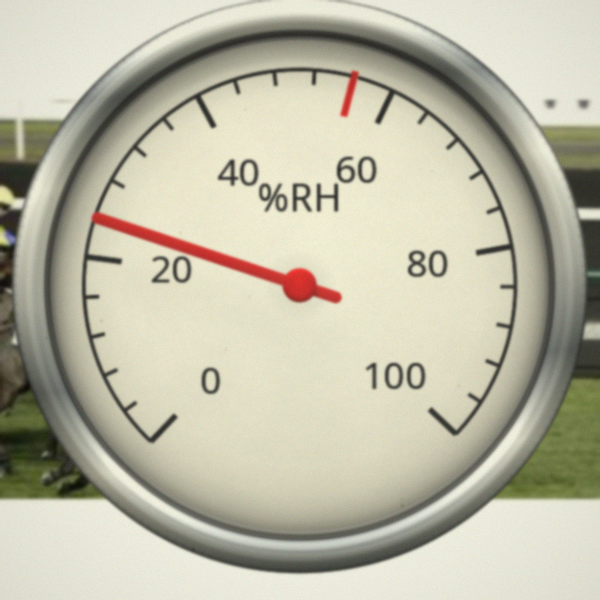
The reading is 24,%
